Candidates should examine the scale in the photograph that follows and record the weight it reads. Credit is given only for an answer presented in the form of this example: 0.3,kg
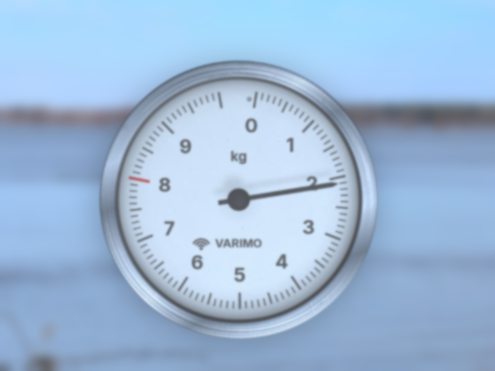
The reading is 2.1,kg
